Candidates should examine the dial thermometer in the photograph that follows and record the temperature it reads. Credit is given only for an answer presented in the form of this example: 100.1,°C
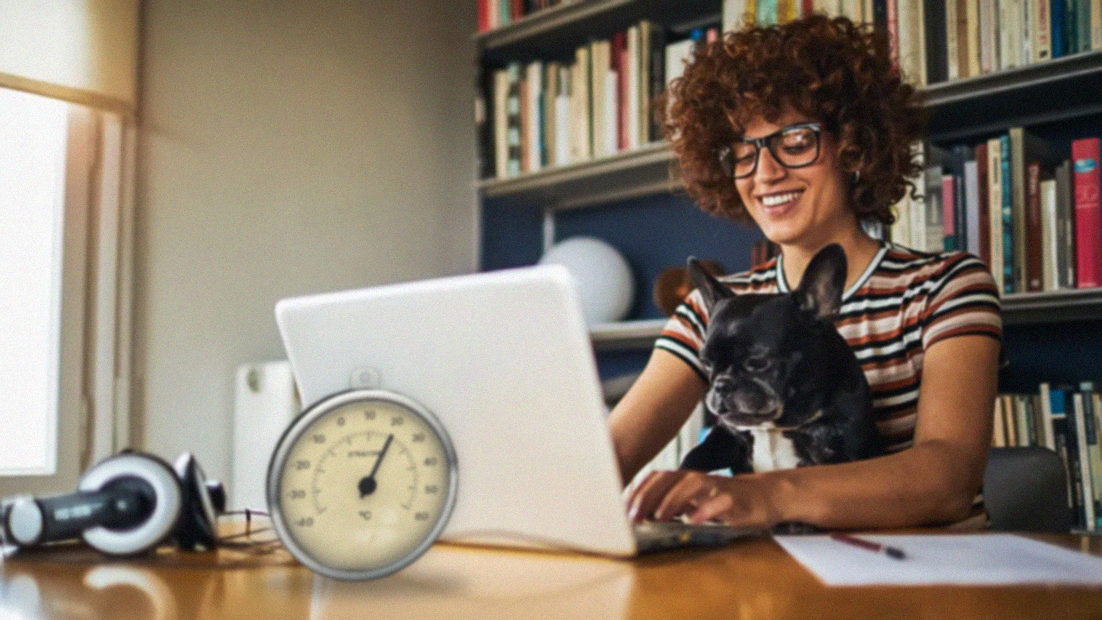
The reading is 20,°C
